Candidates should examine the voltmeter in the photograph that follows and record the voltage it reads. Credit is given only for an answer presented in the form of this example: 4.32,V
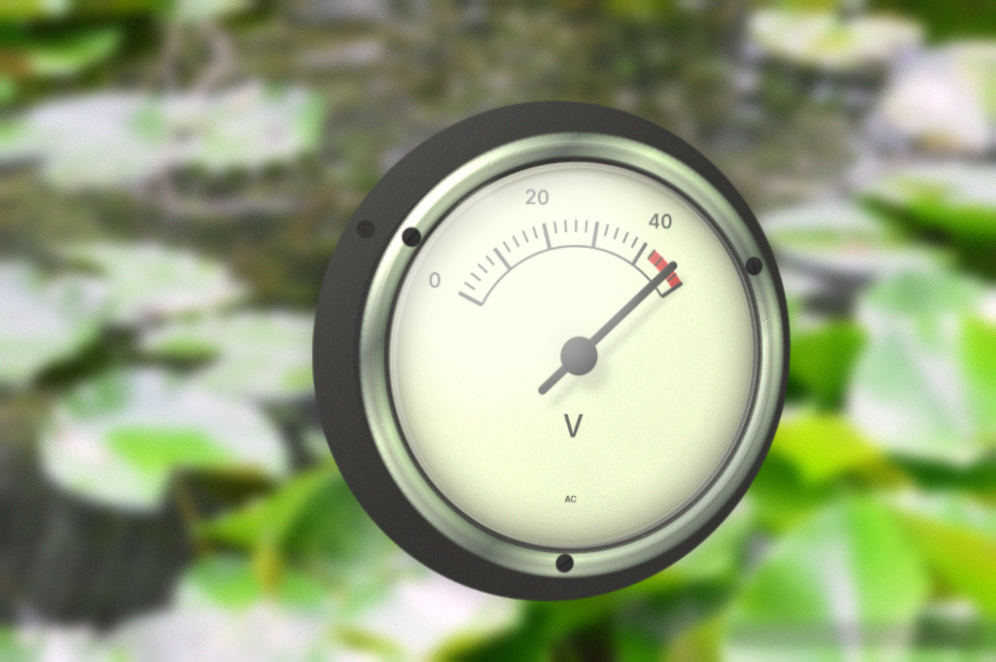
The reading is 46,V
